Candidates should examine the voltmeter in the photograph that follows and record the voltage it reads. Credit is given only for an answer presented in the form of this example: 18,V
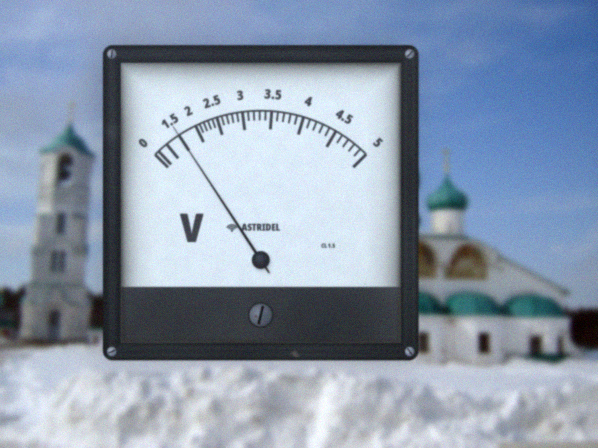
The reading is 1.5,V
